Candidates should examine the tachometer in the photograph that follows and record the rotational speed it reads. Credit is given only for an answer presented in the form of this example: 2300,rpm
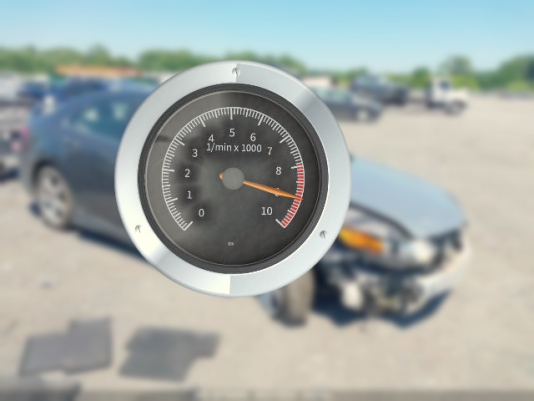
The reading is 9000,rpm
